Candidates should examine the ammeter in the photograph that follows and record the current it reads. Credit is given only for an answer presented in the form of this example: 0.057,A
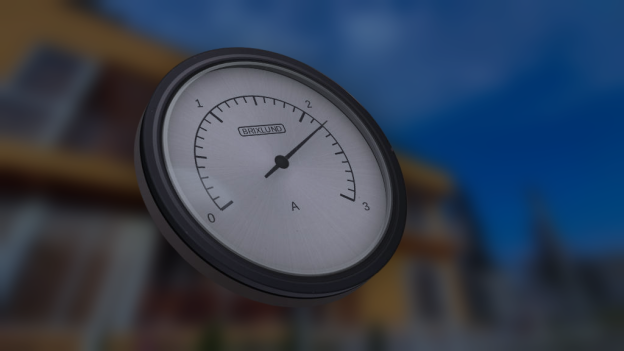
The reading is 2.2,A
